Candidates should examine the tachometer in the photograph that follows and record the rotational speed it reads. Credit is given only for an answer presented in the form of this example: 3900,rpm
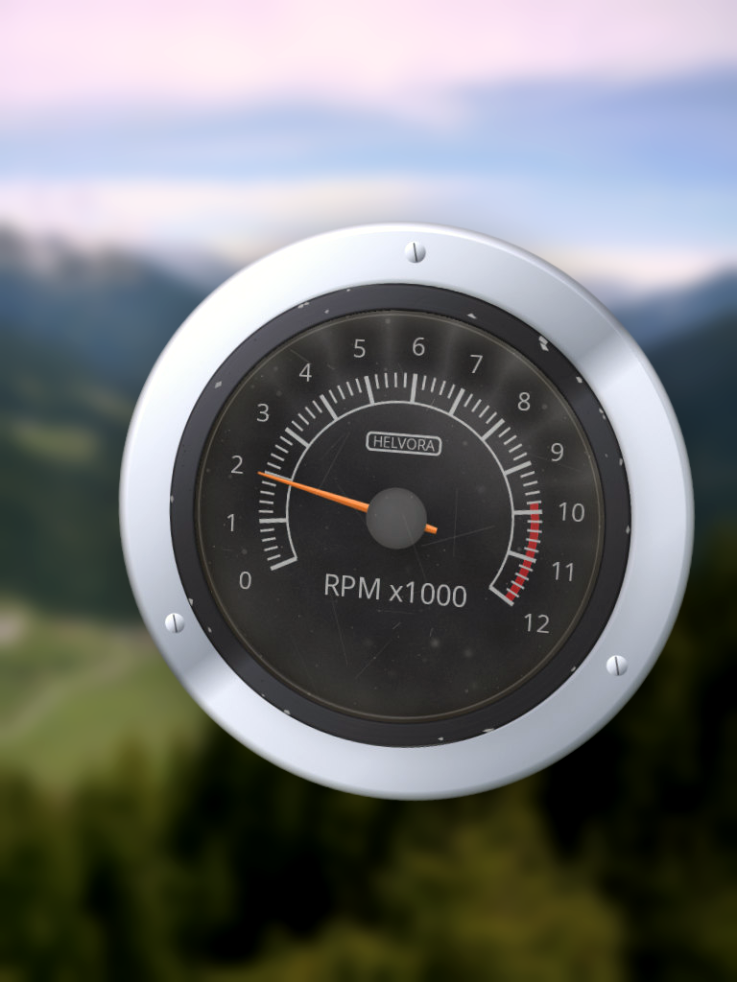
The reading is 2000,rpm
